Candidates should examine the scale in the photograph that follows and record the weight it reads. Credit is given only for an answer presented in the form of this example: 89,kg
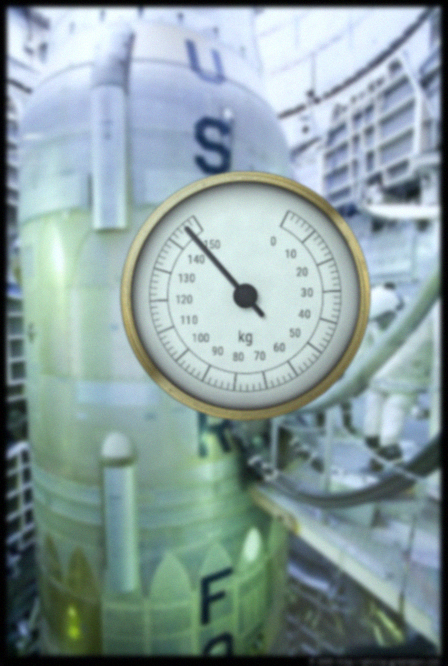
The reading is 146,kg
